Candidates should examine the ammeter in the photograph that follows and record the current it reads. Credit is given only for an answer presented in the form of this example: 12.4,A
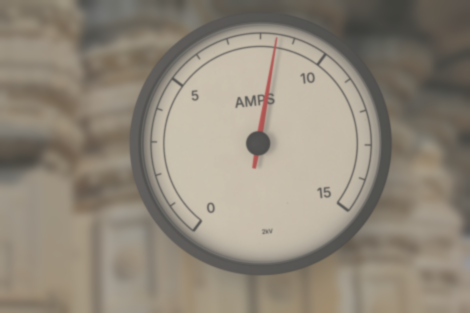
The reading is 8.5,A
